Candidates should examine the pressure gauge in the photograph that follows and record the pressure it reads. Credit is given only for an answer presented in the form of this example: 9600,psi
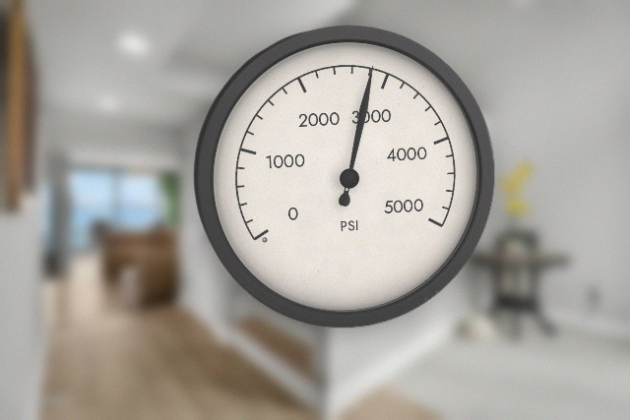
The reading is 2800,psi
